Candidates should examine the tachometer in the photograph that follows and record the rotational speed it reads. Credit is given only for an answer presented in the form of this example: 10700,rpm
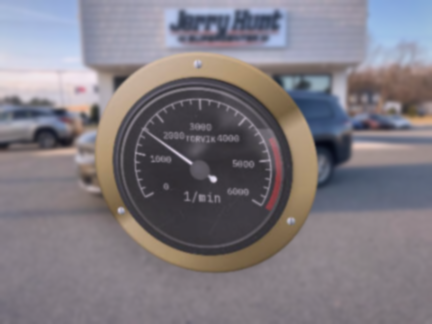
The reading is 1600,rpm
